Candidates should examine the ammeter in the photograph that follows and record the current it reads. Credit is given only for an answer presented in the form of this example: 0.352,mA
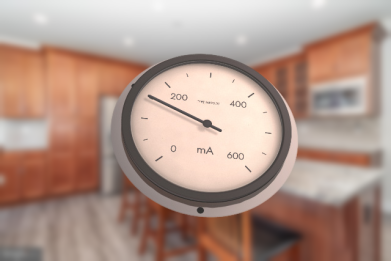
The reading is 150,mA
